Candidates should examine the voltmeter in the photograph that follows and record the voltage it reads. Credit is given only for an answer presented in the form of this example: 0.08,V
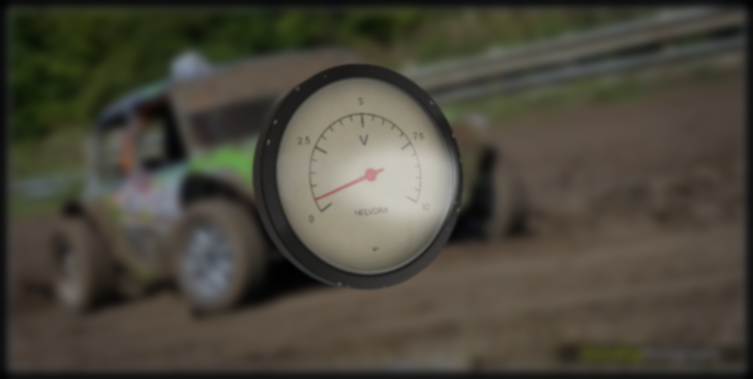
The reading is 0.5,V
